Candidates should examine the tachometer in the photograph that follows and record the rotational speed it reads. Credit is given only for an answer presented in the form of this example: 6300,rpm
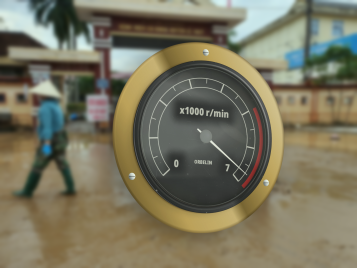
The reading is 6750,rpm
